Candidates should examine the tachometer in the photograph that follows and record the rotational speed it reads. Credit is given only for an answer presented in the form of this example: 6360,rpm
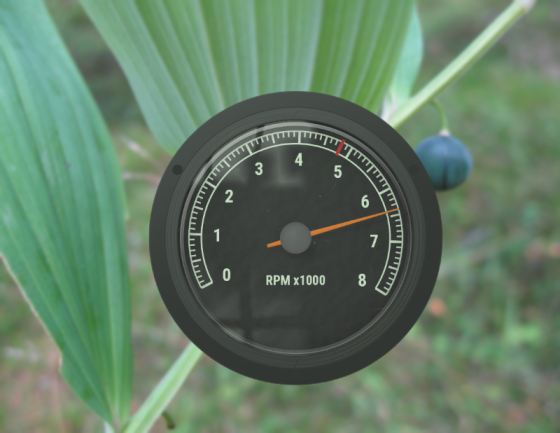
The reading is 6400,rpm
